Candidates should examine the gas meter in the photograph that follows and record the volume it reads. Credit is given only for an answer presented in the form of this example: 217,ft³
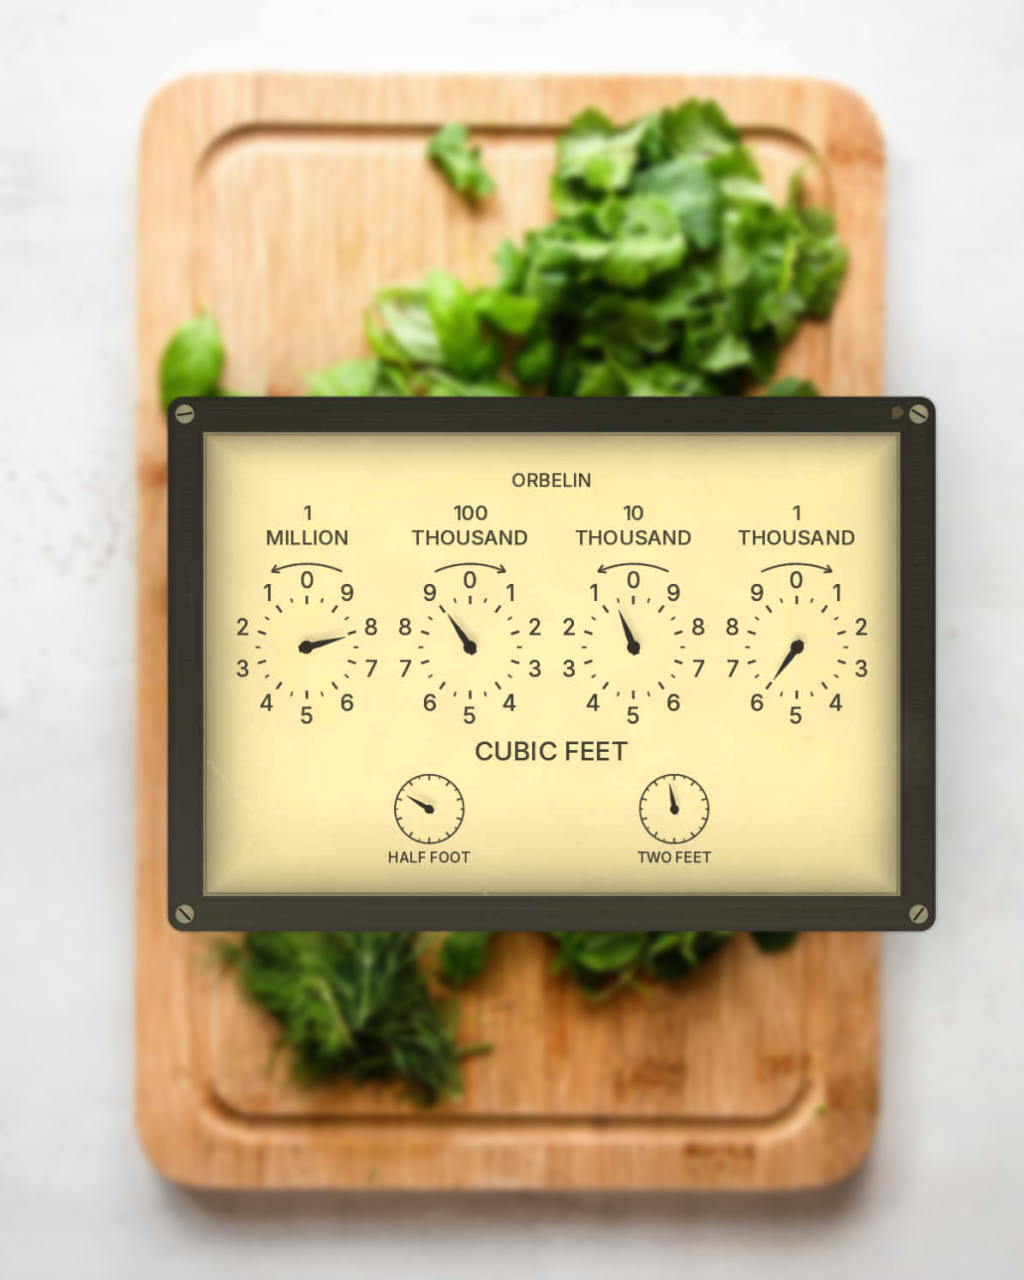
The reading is 790600,ft³
